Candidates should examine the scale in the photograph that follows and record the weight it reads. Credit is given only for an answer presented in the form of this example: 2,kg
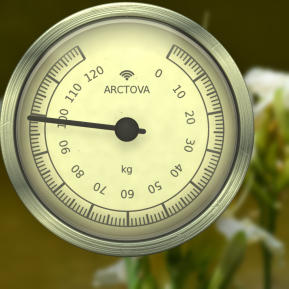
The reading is 99,kg
